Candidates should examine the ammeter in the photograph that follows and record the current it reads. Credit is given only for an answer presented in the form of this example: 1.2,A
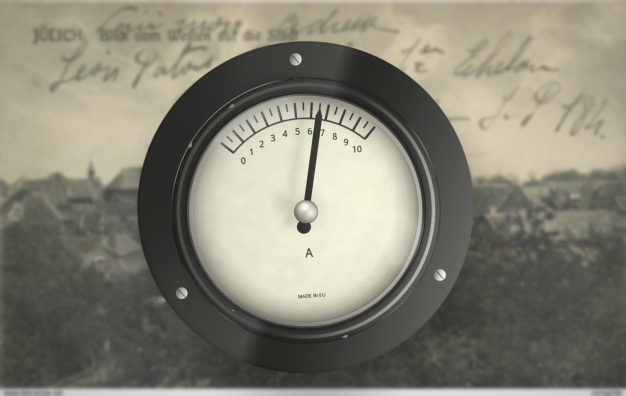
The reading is 6.5,A
